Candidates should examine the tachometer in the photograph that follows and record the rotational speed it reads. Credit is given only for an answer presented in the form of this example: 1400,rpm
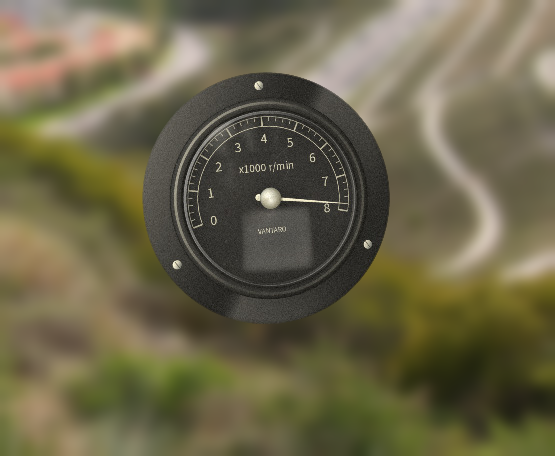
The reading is 7800,rpm
